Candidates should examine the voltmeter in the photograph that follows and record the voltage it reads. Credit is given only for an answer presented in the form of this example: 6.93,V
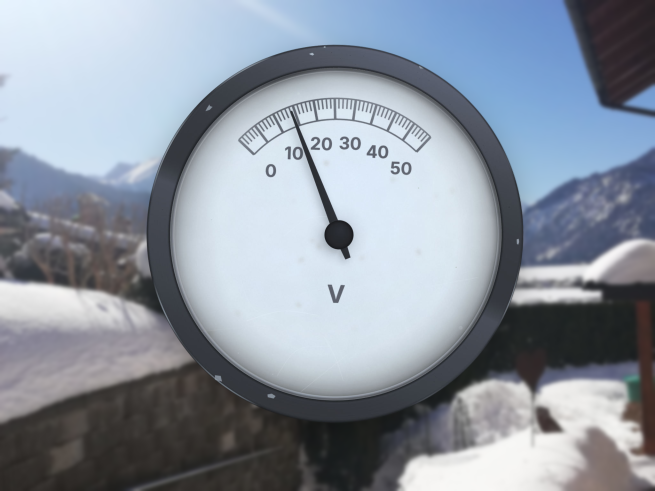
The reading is 14,V
